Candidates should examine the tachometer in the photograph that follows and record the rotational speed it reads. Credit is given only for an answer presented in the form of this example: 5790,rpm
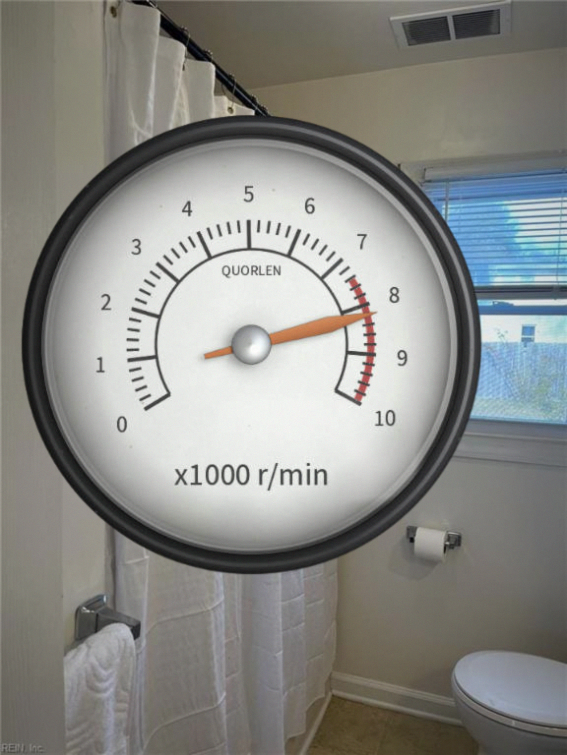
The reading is 8200,rpm
